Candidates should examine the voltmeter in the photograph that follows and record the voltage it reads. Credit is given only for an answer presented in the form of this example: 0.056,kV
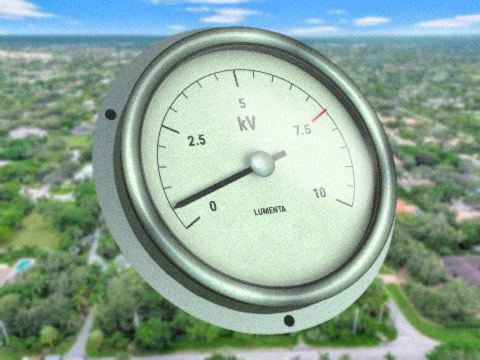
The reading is 0.5,kV
